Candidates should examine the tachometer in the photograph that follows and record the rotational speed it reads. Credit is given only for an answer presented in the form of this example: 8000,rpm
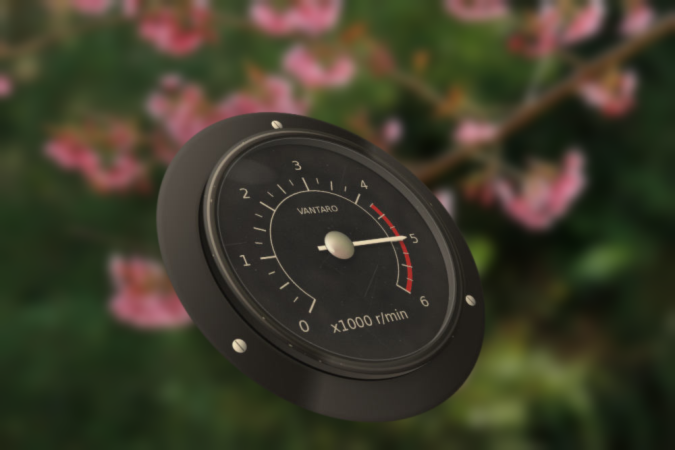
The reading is 5000,rpm
